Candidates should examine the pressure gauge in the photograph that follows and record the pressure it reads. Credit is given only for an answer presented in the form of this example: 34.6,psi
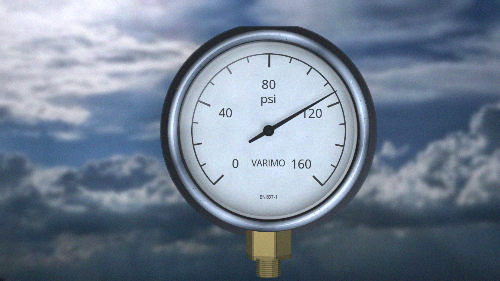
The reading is 115,psi
